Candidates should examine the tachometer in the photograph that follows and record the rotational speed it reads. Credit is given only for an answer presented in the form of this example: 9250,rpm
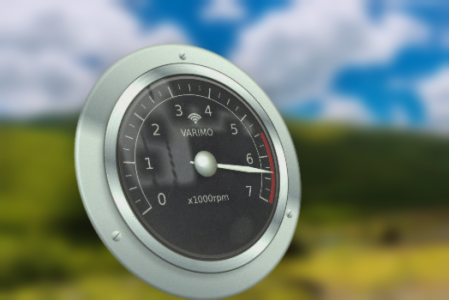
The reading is 6375,rpm
